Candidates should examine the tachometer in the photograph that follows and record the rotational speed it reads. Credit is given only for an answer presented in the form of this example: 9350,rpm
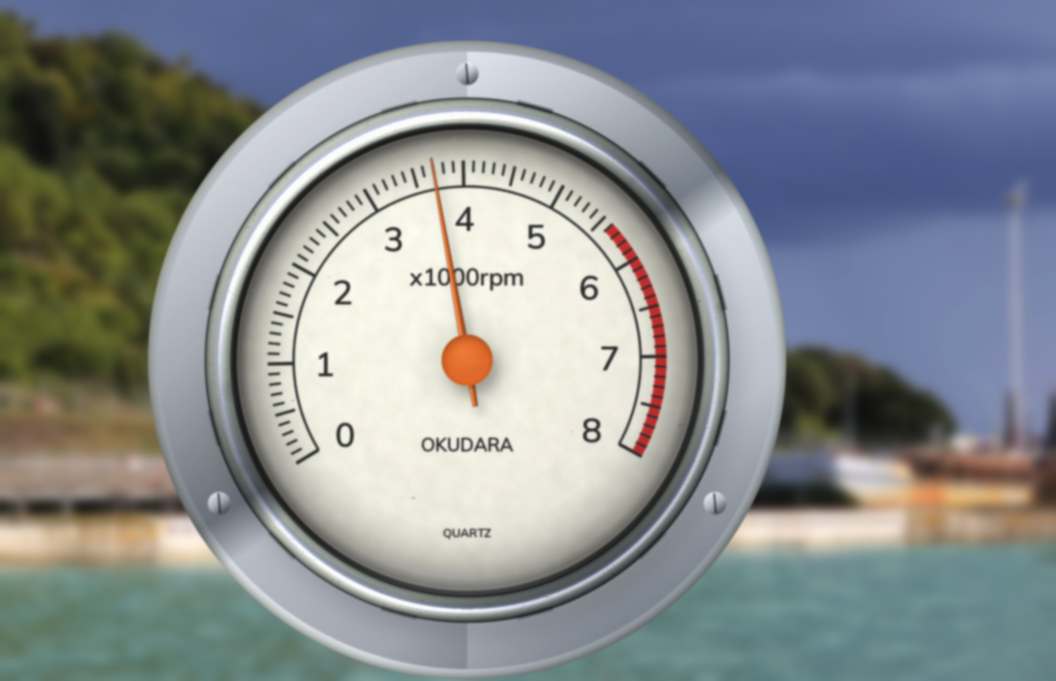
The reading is 3700,rpm
